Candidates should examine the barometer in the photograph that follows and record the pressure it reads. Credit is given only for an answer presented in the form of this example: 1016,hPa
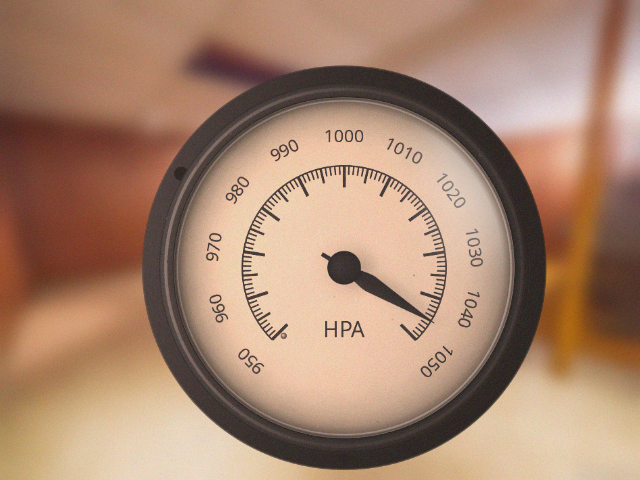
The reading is 1045,hPa
